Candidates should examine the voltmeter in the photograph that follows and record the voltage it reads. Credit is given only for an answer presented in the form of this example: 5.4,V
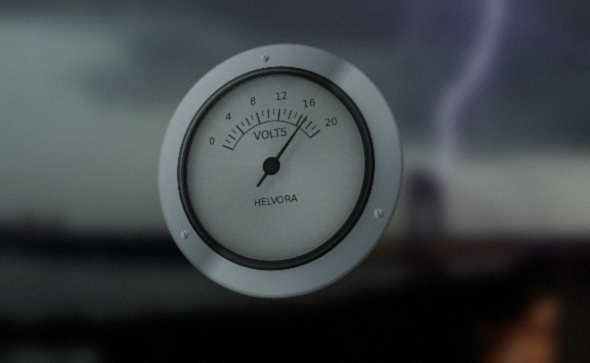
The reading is 17,V
